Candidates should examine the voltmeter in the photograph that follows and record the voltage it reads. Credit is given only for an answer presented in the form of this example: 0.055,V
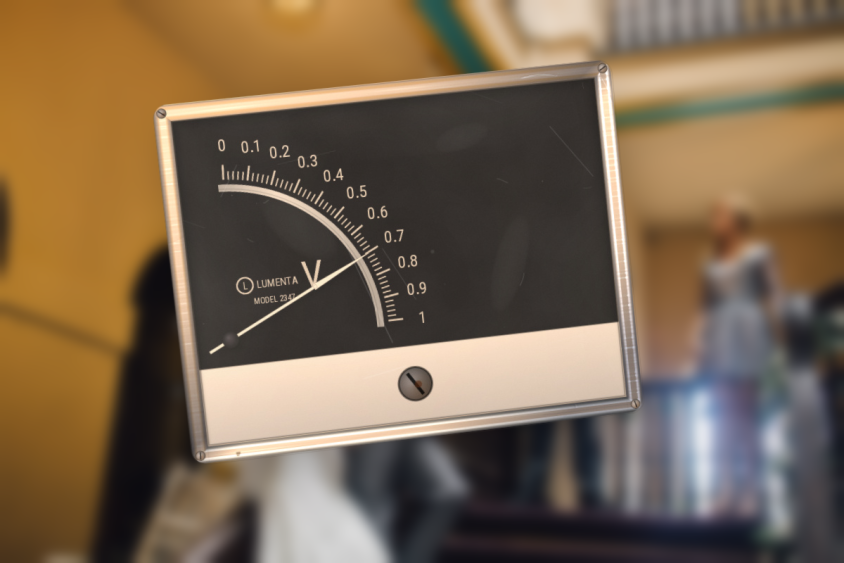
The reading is 0.7,V
